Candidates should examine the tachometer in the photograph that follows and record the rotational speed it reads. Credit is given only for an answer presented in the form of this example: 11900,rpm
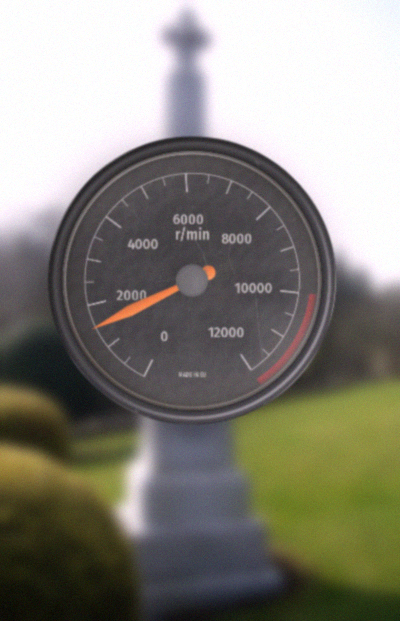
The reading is 1500,rpm
